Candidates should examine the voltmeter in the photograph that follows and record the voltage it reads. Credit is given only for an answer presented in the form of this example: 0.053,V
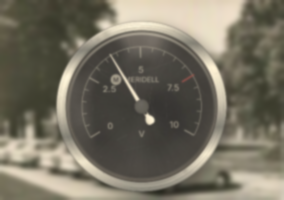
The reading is 3.75,V
